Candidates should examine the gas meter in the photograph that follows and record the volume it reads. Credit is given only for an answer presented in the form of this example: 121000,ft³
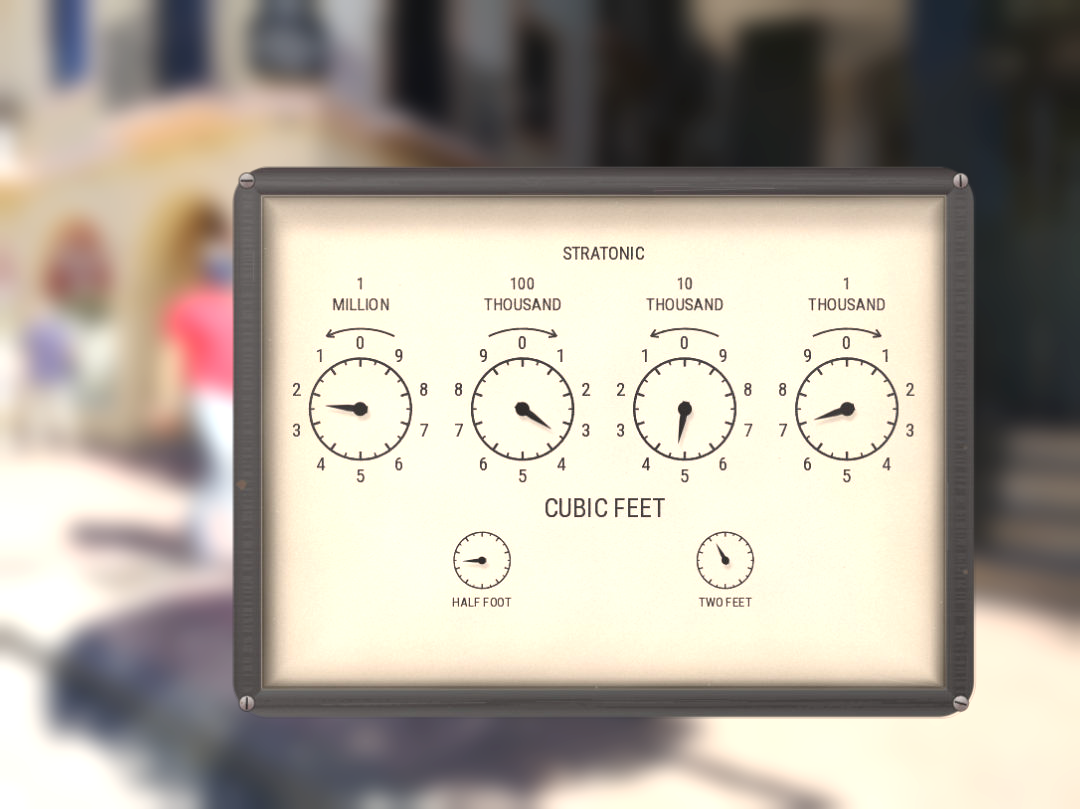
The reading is 234700,ft³
